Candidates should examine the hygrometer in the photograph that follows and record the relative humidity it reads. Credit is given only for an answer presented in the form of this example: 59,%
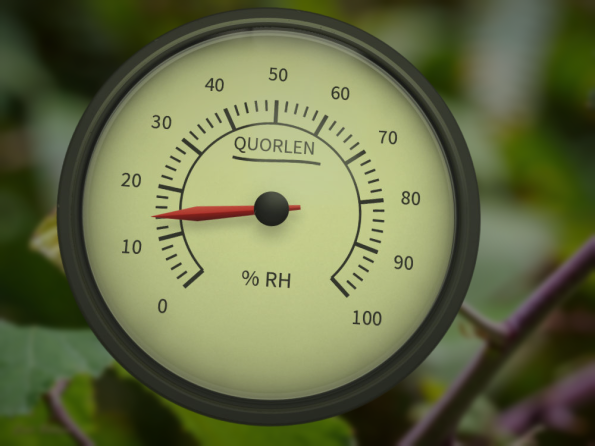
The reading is 14,%
